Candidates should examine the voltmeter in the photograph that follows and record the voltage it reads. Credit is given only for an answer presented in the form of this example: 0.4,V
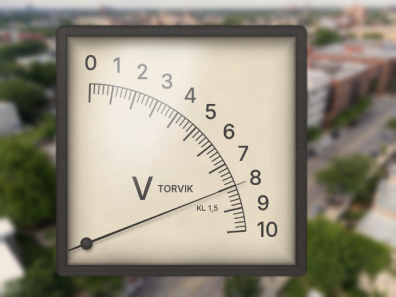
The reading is 8,V
